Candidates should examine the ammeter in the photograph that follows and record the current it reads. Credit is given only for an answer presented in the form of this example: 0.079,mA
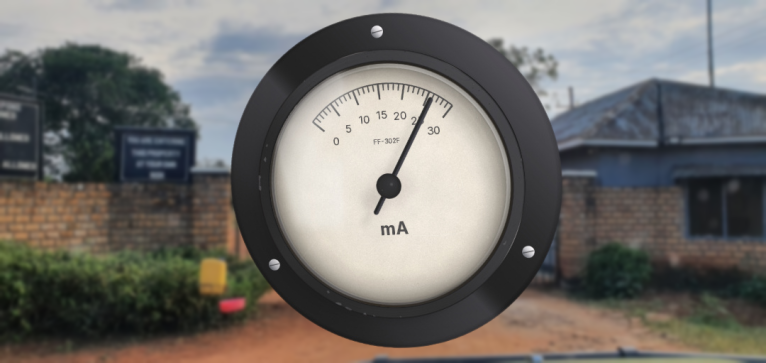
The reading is 26,mA
